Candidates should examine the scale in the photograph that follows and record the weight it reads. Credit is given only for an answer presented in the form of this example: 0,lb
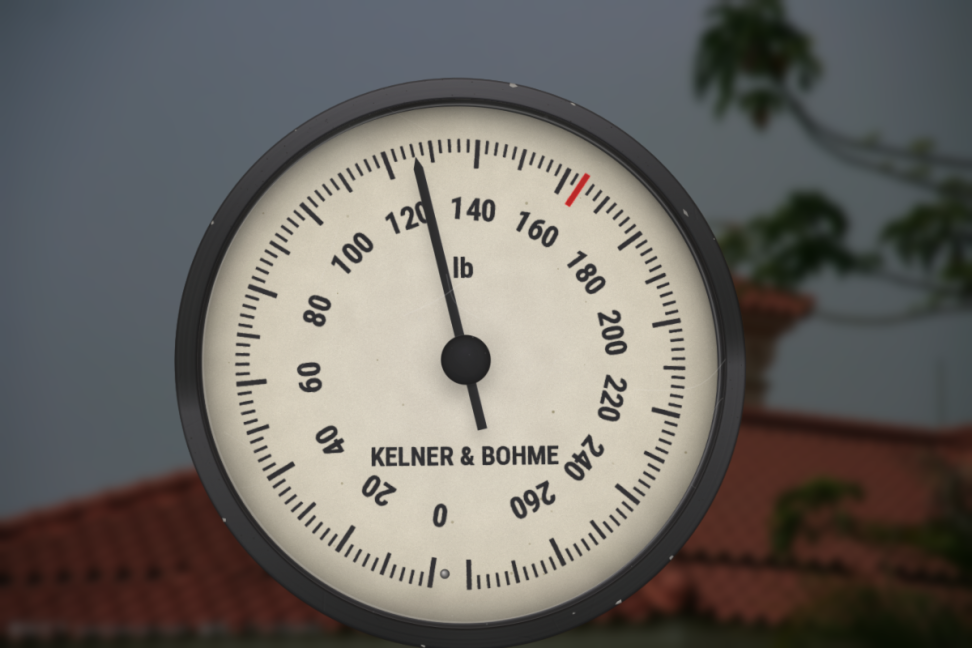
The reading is 126,lb
